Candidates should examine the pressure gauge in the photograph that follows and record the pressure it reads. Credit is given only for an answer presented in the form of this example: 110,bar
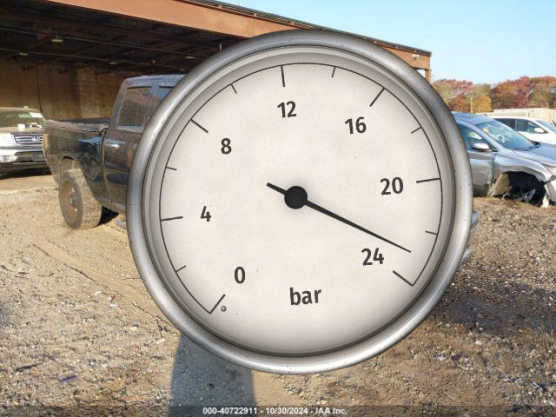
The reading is 23,bar
